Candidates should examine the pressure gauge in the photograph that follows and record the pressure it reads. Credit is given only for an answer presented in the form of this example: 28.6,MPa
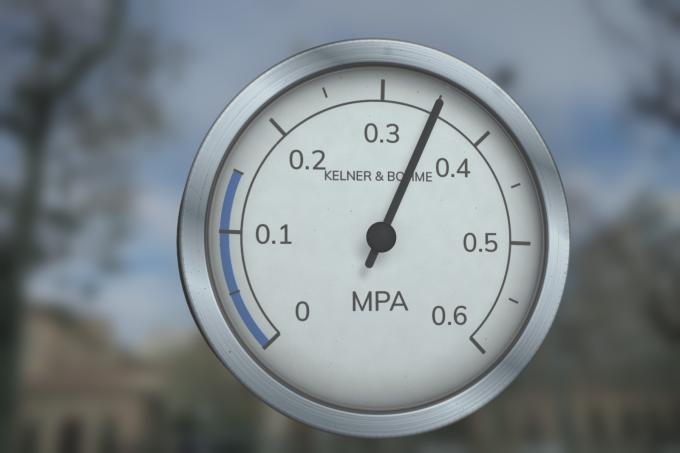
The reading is 0.35,MPa
